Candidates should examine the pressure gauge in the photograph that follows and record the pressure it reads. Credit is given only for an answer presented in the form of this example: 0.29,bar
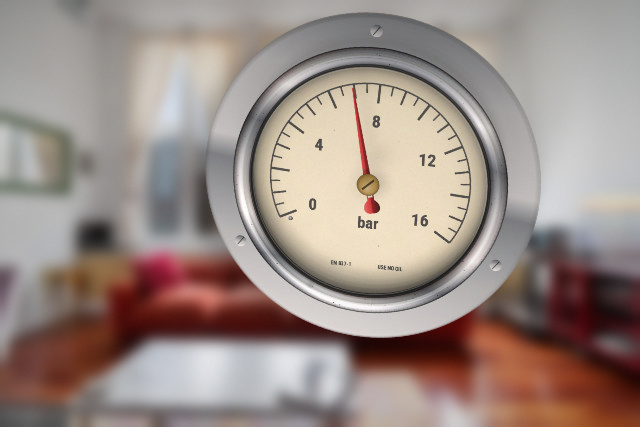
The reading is 7,bar
